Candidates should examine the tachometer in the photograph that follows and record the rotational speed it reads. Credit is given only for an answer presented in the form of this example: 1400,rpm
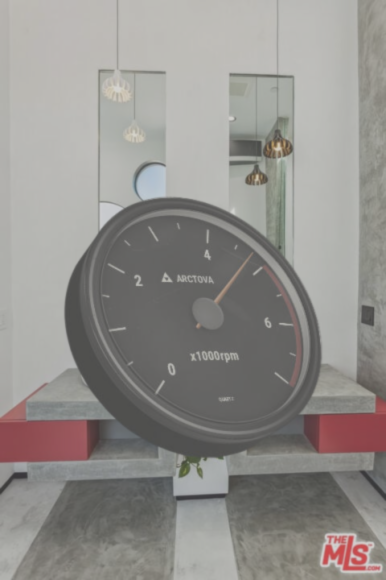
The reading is 4750,rpm
